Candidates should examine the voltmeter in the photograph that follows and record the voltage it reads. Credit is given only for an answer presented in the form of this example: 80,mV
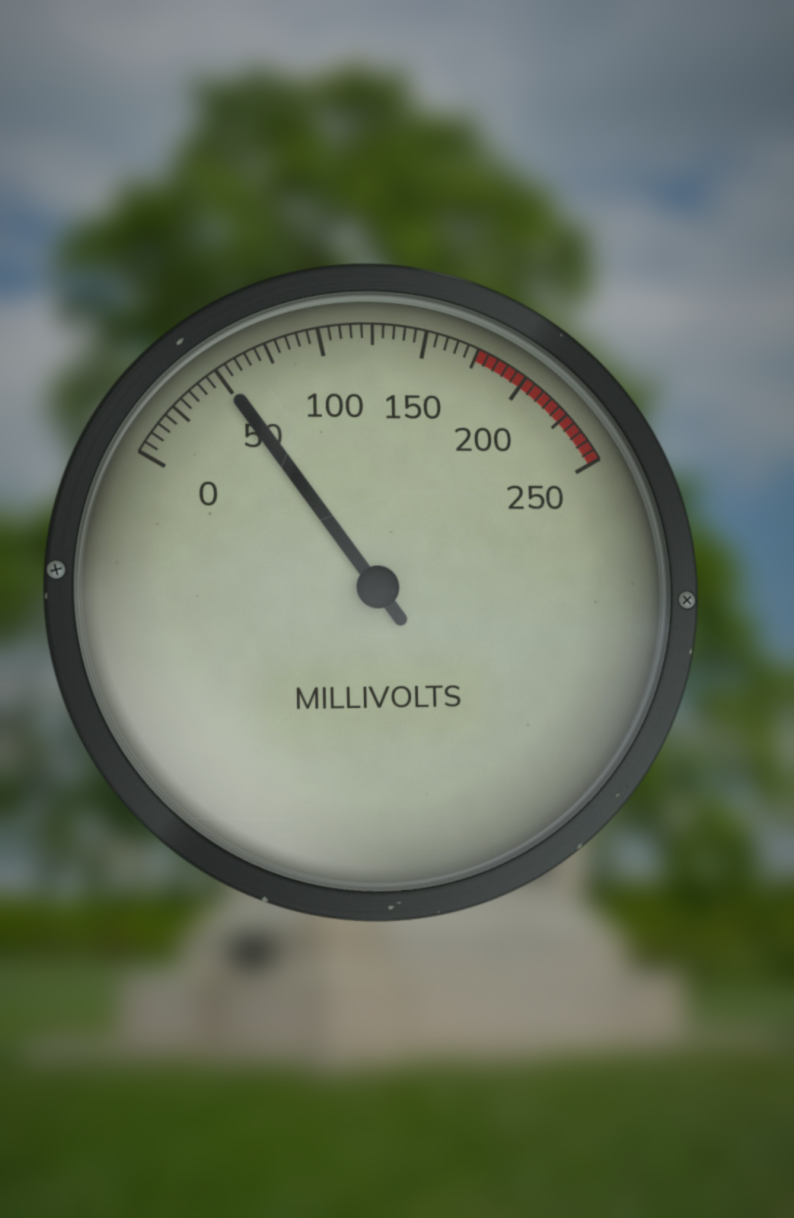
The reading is 50,mV
